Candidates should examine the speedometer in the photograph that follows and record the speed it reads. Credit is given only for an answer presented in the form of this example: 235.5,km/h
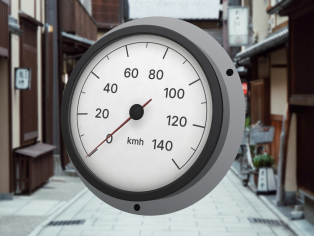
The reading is 0,km/h
